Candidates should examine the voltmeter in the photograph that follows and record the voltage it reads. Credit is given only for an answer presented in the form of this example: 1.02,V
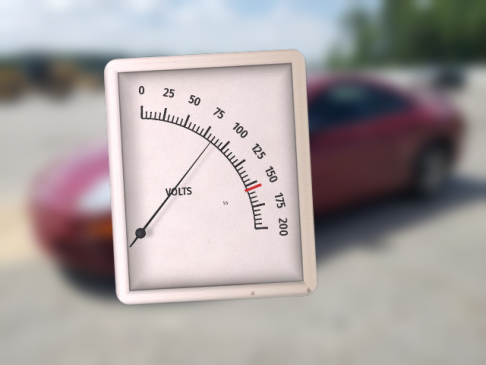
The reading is 85,V
